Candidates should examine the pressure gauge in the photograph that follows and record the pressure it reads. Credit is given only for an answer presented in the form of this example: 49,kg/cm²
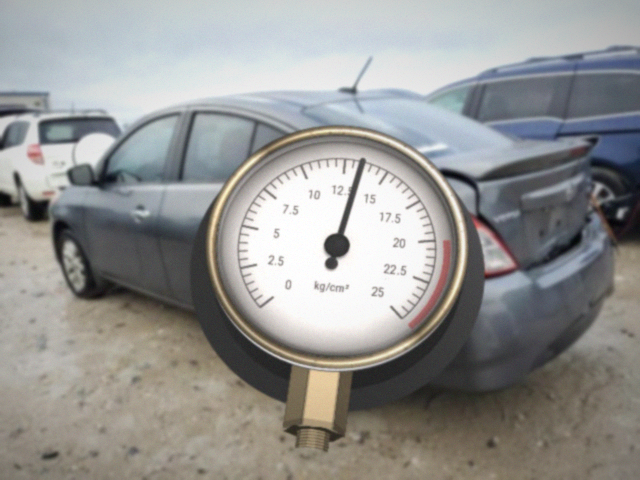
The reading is 13.5,kg/cm²
